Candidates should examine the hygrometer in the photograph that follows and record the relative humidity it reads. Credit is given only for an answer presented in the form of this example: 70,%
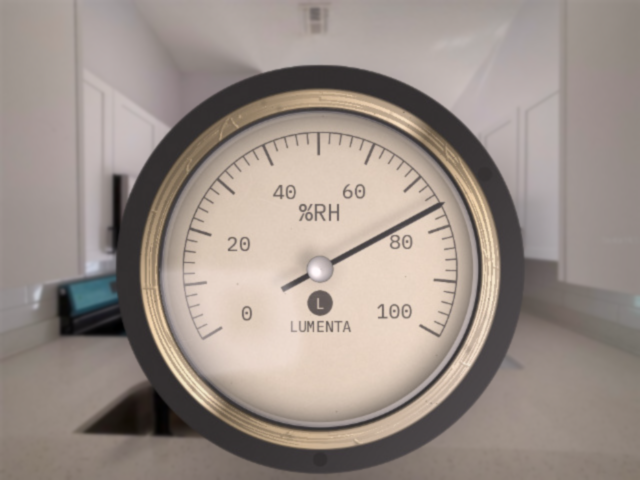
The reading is 76,%
